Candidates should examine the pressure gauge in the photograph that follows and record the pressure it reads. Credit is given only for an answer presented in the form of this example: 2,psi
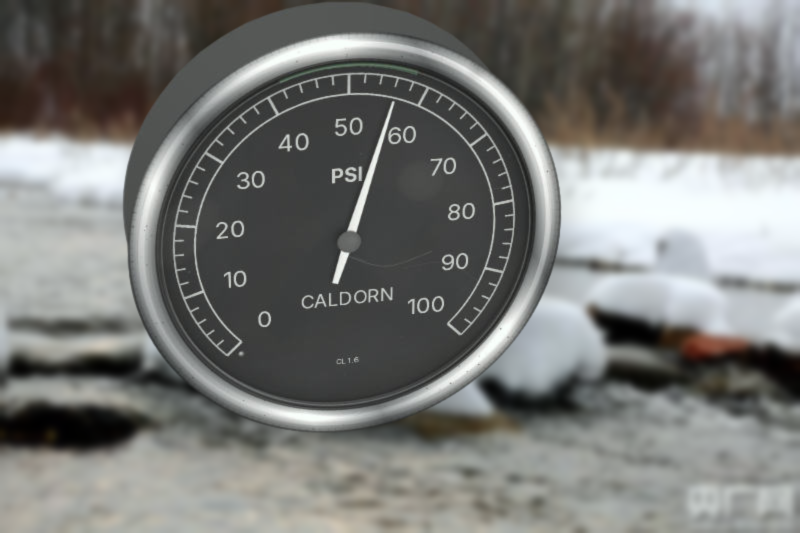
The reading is 56,psi
